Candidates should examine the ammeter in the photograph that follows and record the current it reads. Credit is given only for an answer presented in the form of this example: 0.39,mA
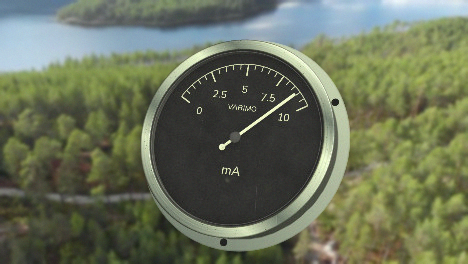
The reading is 9,mA
